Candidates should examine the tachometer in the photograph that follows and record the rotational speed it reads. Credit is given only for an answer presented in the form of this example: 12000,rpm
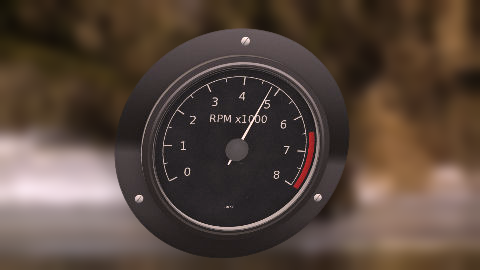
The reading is 4750,rpm
